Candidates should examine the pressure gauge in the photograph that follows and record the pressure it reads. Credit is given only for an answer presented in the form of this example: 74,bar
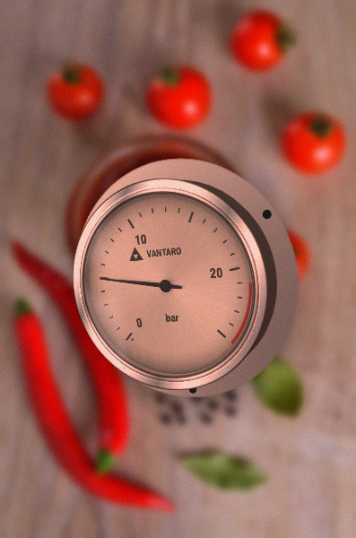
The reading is 5,bar
